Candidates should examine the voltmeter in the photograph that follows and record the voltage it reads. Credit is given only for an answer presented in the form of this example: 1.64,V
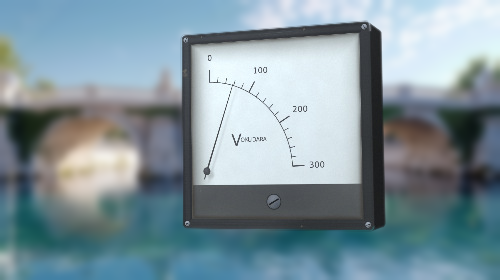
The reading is 60,V
